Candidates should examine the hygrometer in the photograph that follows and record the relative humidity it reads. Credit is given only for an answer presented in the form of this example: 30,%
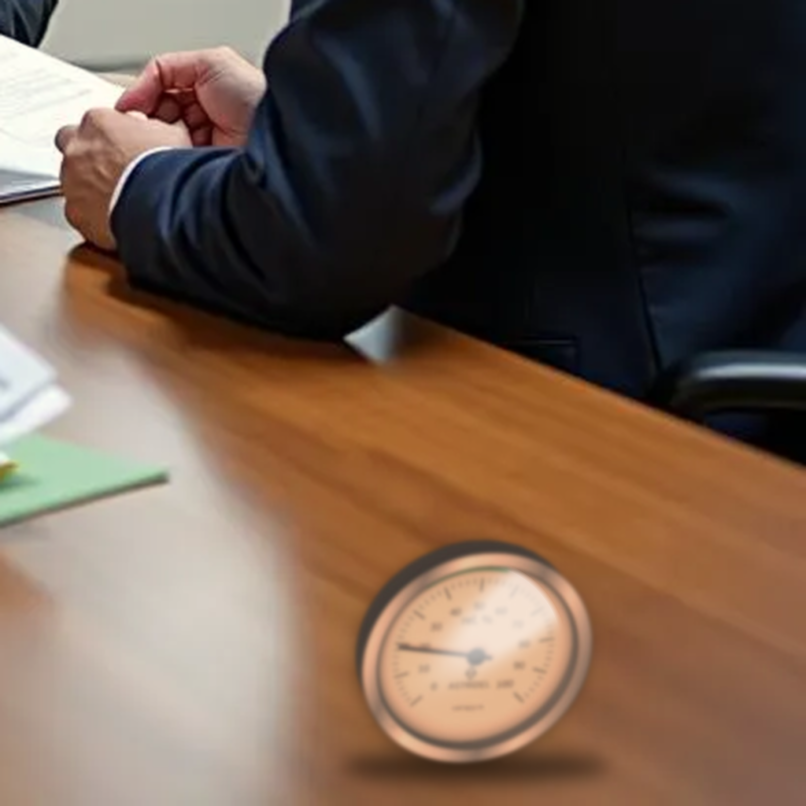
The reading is 20,%
